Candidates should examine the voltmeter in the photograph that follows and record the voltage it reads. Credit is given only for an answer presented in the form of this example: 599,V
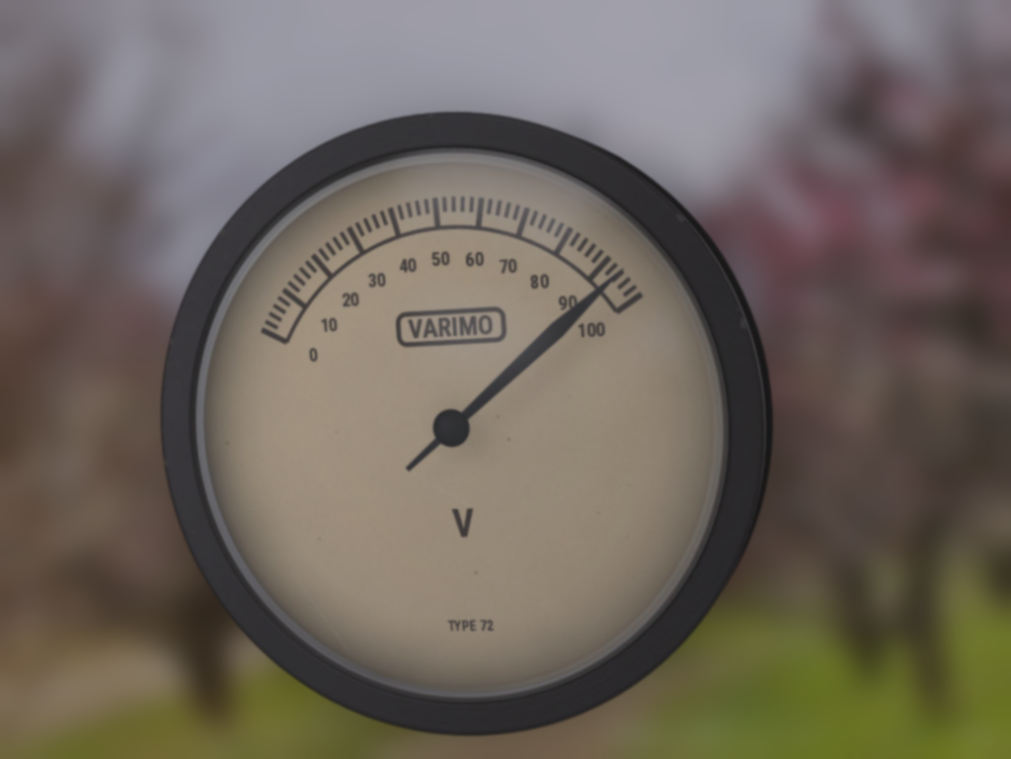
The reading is 94,V
